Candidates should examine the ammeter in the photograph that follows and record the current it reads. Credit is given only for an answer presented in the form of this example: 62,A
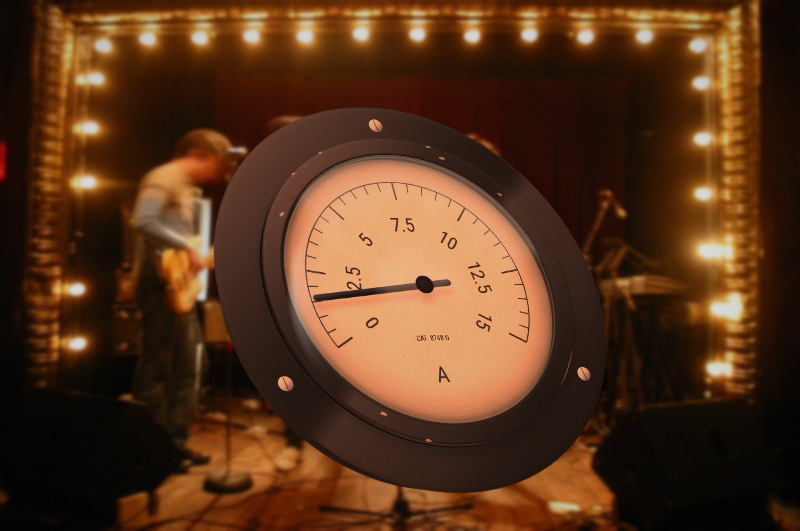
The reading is 1.5,A
